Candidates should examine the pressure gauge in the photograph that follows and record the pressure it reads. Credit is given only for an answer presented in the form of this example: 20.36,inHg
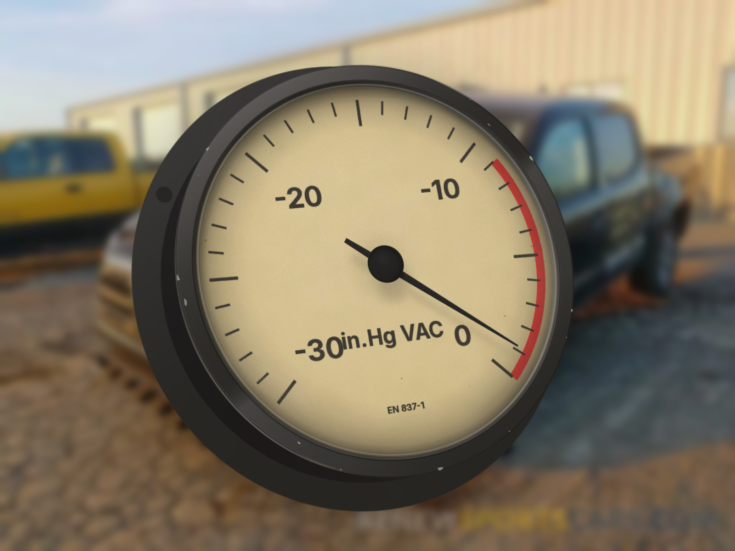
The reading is -1,inHg
